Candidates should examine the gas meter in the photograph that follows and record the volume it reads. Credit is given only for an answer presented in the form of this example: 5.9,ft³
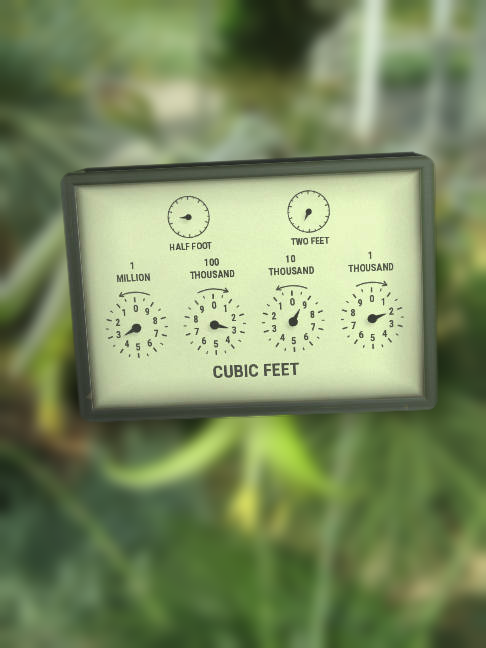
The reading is 329200,ft³
